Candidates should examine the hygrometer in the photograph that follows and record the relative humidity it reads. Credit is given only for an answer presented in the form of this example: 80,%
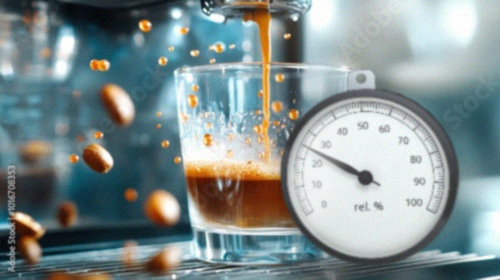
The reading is 25,%
